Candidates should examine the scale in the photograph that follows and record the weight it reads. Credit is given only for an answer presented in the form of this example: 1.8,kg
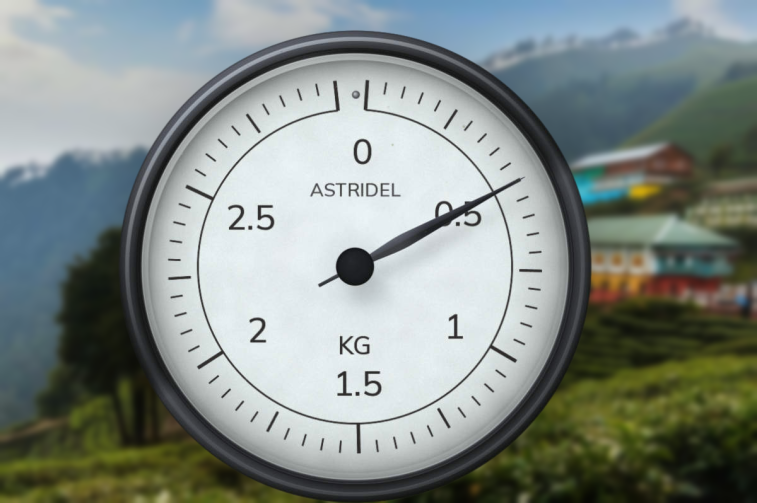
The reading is 0.5,kg
